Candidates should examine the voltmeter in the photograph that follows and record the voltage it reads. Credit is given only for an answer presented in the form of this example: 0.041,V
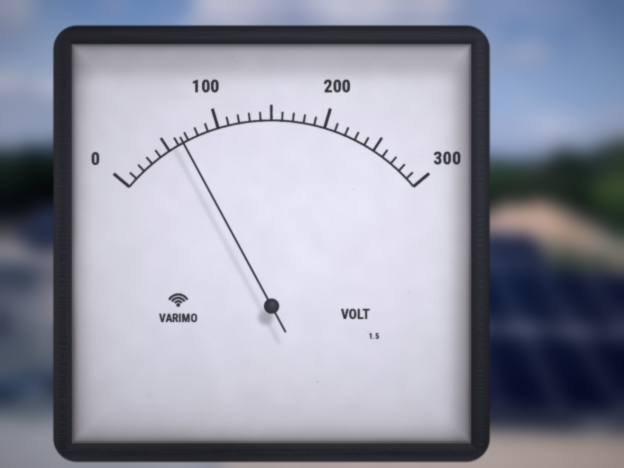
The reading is 65,V
